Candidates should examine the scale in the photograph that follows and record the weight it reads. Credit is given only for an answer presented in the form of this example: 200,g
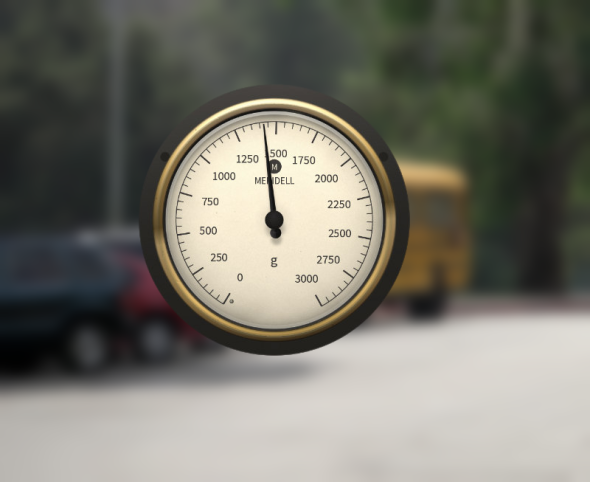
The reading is 1425,g
